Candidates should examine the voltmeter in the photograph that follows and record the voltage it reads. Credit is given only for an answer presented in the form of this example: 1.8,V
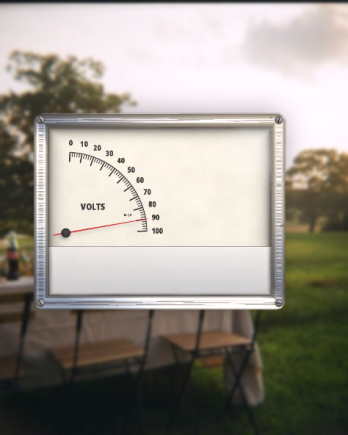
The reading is 90,V
